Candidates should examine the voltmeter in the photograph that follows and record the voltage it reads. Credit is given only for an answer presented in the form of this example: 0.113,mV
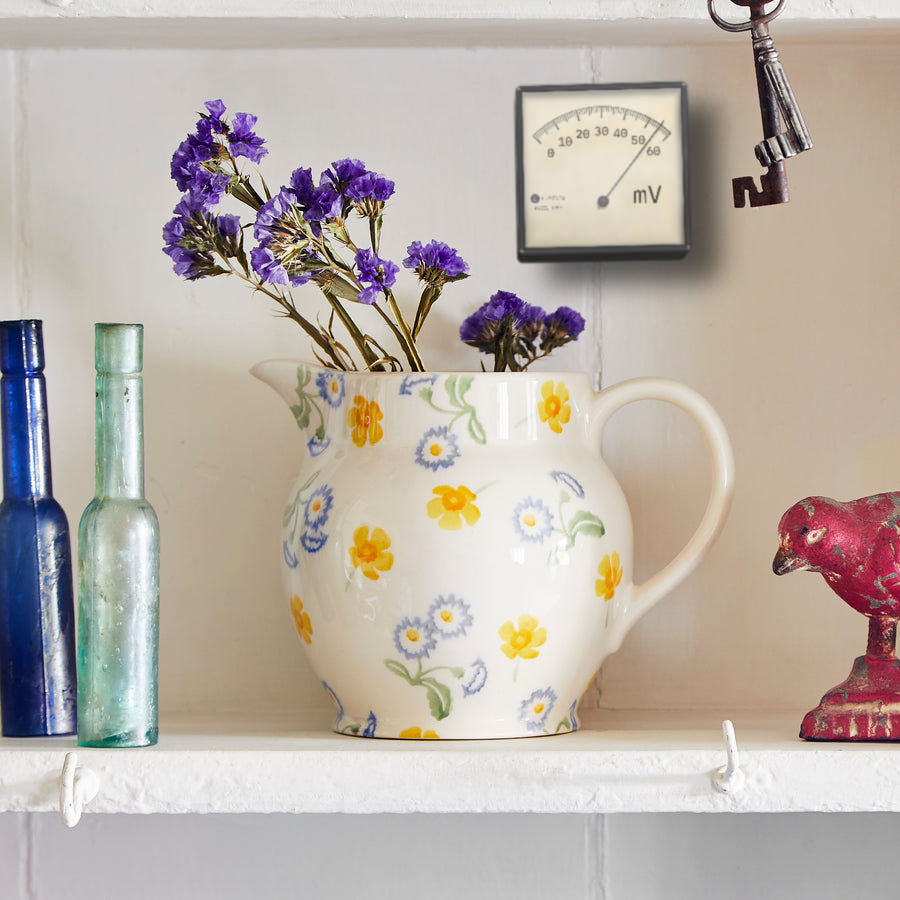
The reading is 55,mV
